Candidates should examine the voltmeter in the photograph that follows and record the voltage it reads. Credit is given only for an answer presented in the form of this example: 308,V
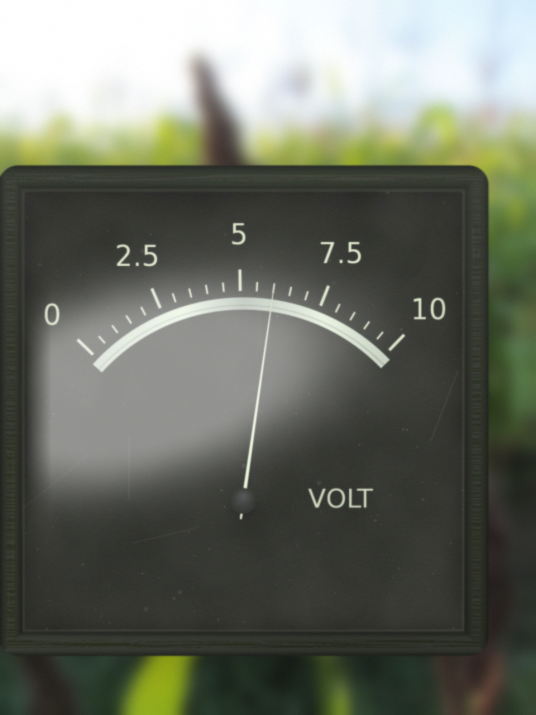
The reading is 6,V
